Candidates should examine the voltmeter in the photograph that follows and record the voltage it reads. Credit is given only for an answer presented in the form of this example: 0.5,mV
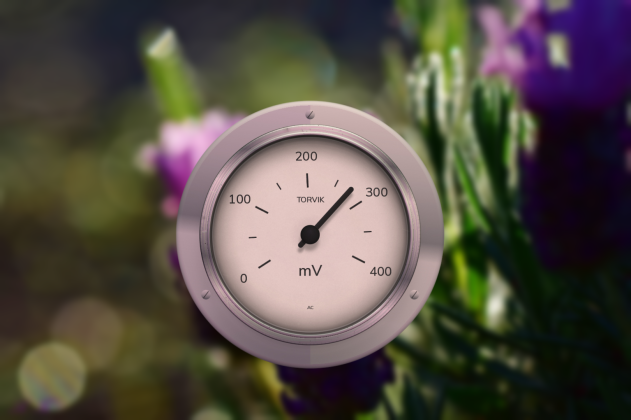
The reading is 275,mV
